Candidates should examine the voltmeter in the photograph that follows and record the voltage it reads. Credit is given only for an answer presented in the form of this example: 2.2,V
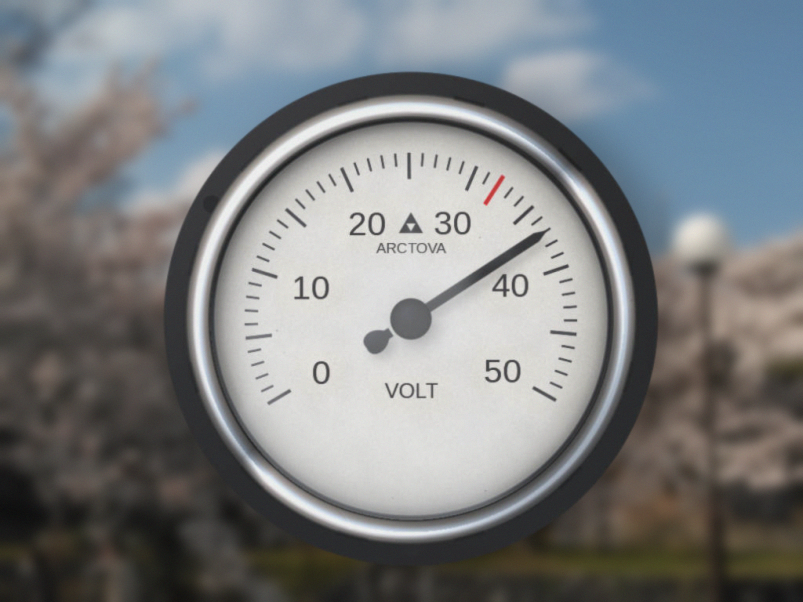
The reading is 37,V
